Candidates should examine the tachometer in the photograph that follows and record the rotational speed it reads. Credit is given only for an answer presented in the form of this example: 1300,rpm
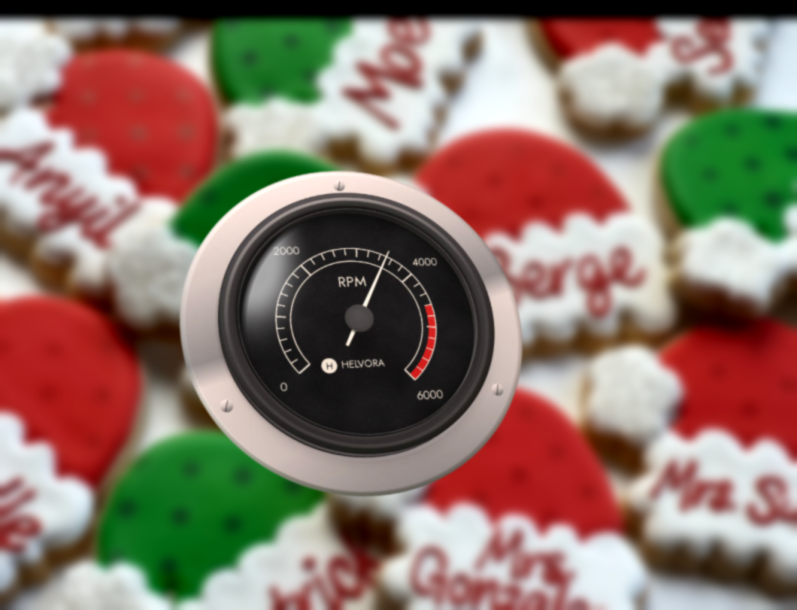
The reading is 3500,rpm
